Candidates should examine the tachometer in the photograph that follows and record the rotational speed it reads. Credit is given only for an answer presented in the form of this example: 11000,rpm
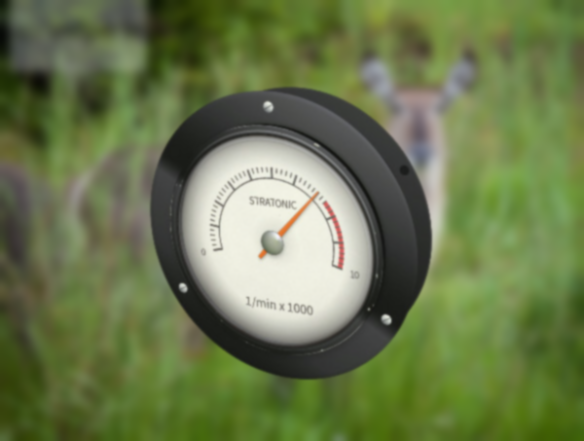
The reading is 7000,rpm
